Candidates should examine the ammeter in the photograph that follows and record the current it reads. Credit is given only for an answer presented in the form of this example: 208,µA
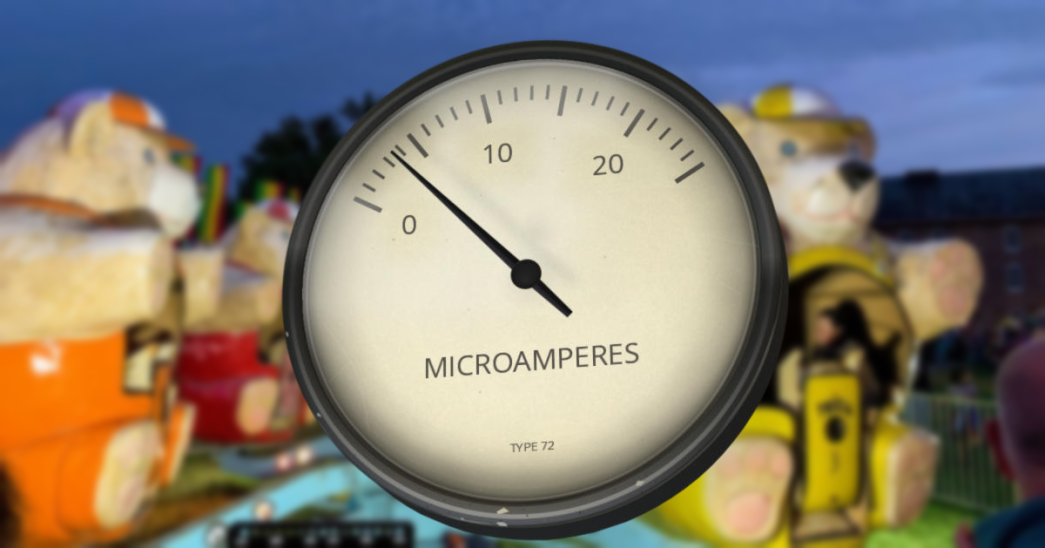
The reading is 3.5,µA
